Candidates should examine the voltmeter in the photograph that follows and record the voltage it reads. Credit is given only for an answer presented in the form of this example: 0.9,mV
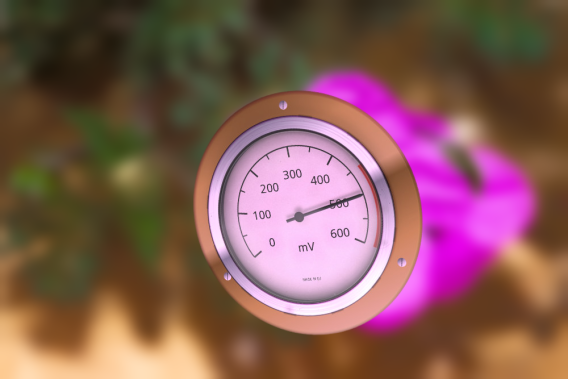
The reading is 500,mV
